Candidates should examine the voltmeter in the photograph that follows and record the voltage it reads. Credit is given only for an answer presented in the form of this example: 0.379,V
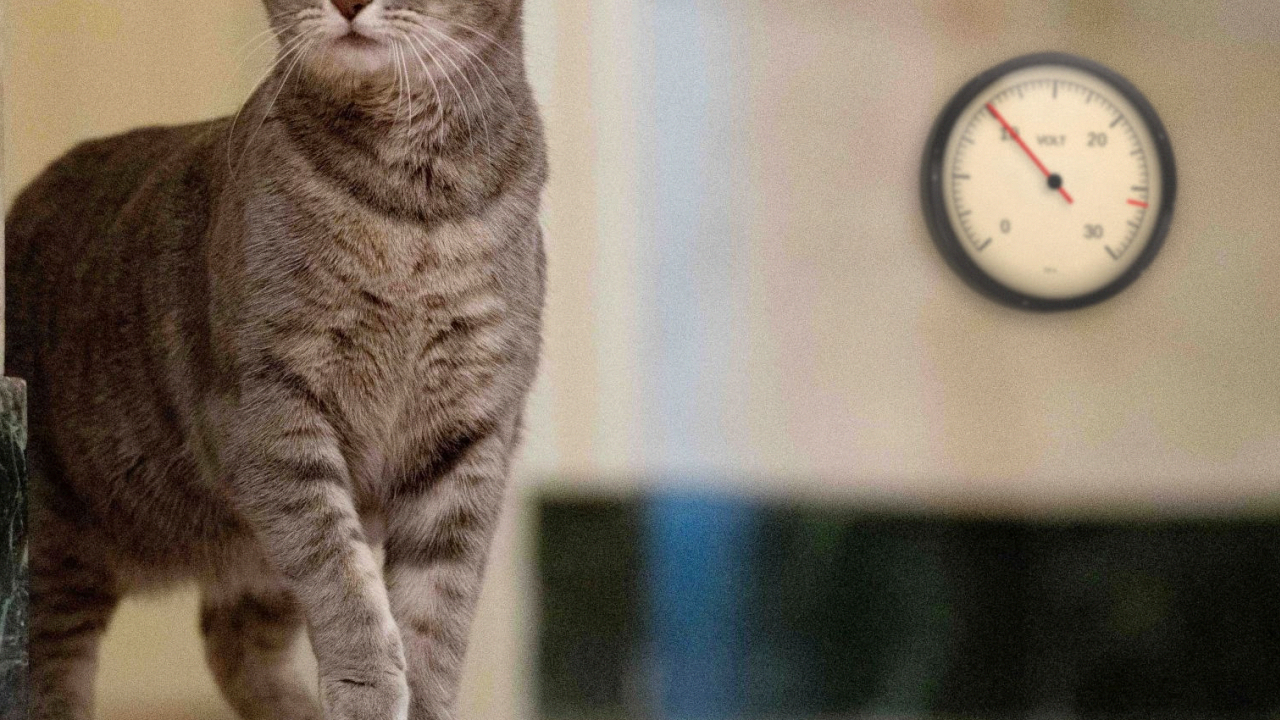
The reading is 10,V
